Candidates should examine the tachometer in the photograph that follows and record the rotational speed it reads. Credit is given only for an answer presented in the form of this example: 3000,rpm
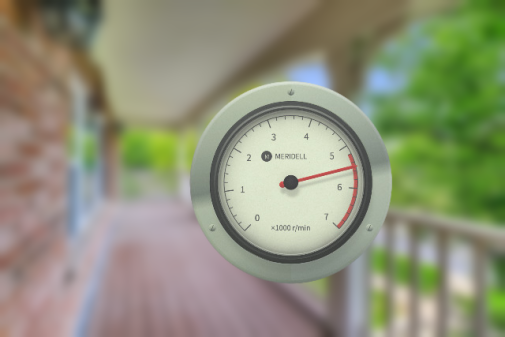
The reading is 5500,rpm
